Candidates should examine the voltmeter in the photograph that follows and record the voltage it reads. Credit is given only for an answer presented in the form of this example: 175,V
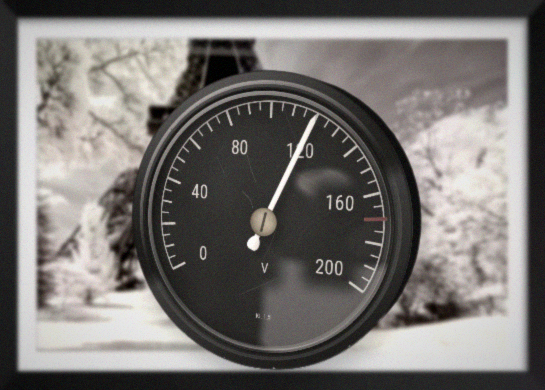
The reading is 120,V
